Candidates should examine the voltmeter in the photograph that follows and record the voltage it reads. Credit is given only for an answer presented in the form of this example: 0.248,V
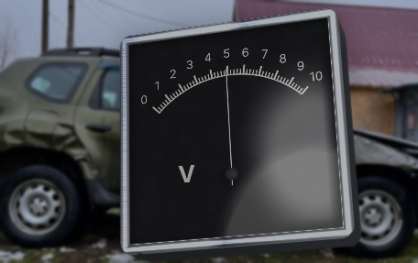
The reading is 5,V
